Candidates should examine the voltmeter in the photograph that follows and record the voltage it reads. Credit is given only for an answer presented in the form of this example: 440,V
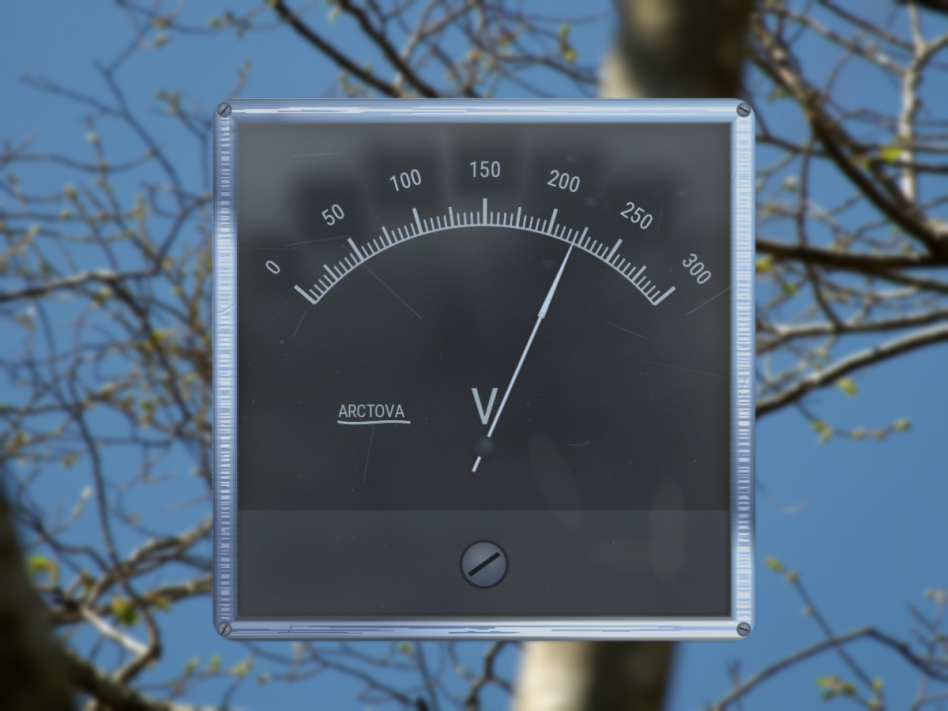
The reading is 220,V
